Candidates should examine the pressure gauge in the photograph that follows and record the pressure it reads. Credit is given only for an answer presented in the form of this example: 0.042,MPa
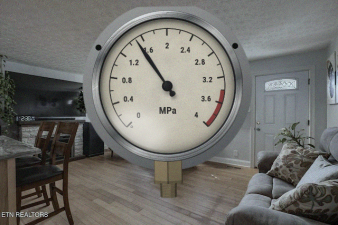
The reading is 1.5,MPa
